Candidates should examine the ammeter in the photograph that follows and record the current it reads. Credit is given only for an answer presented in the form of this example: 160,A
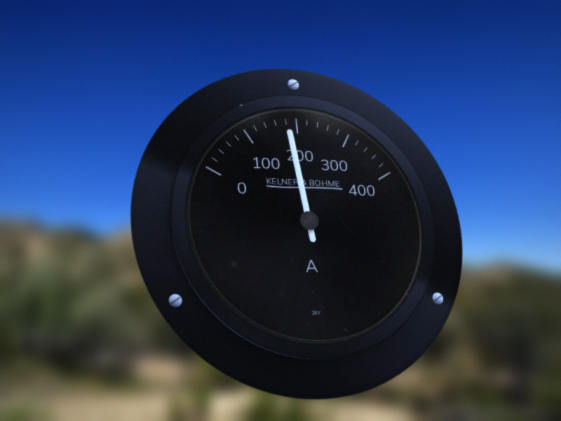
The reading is 180,A
